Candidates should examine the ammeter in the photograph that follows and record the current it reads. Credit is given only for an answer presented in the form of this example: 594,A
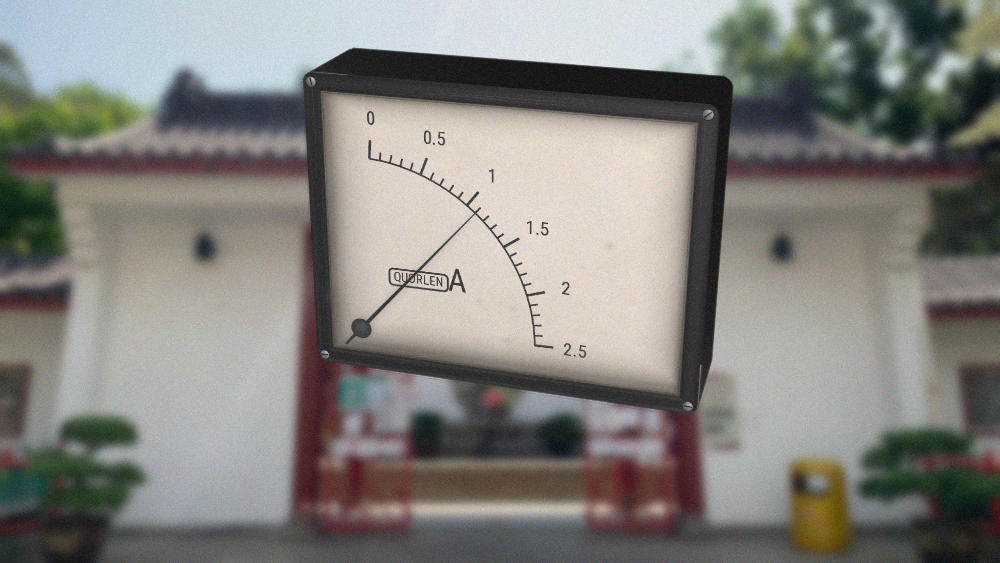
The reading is 1.1,A
